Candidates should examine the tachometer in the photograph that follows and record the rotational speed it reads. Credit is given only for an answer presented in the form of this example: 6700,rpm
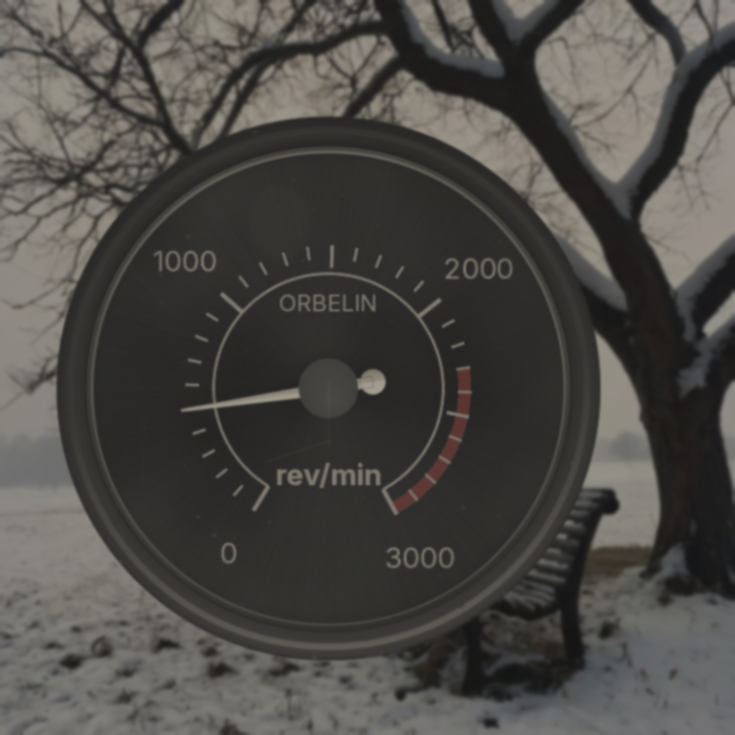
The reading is 500,rpm
